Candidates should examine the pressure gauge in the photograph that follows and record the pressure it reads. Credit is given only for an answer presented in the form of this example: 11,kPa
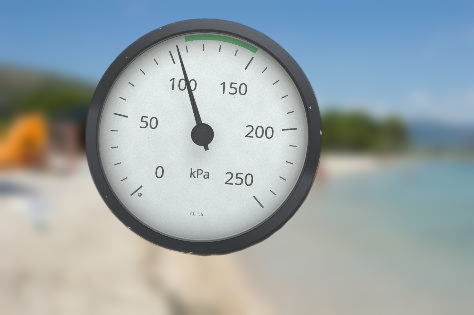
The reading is 105,kPa
